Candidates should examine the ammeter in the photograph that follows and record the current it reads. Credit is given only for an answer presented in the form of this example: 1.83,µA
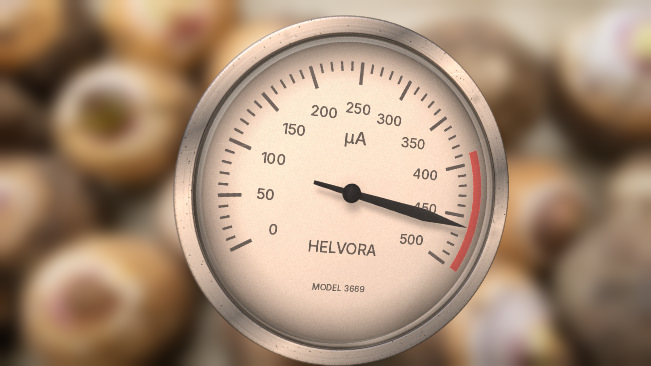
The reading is 460,µA
